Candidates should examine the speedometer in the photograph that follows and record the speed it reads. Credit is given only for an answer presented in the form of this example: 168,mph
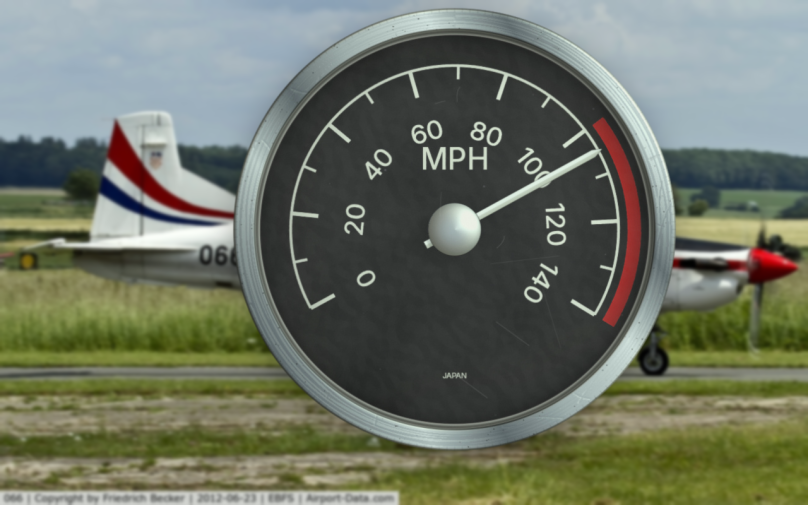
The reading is 105,mph
